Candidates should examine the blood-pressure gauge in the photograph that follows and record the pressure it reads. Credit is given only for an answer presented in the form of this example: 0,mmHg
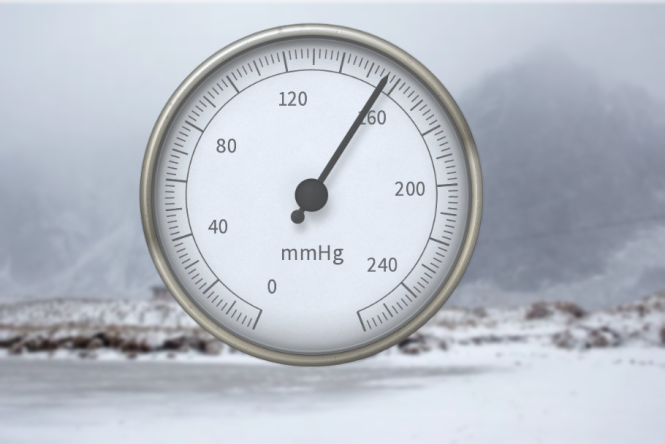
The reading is 156,mmHg
